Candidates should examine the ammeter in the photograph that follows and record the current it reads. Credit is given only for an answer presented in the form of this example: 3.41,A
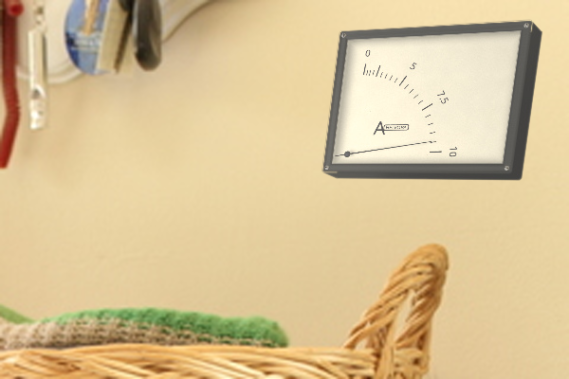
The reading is 9.5,A
